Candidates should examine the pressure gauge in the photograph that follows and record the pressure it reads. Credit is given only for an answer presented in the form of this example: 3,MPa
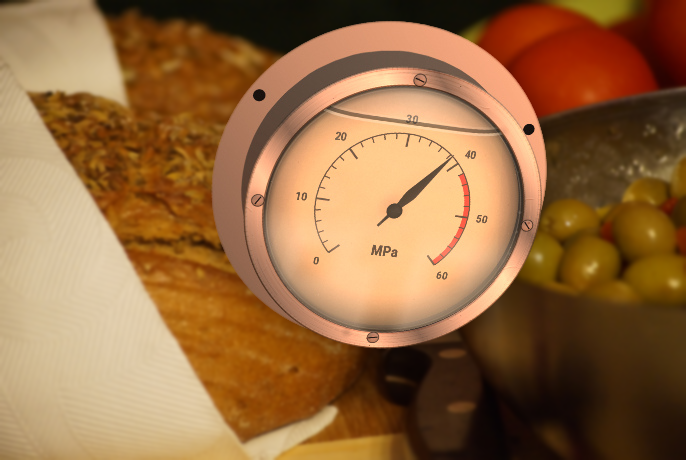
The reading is 38,MPa
